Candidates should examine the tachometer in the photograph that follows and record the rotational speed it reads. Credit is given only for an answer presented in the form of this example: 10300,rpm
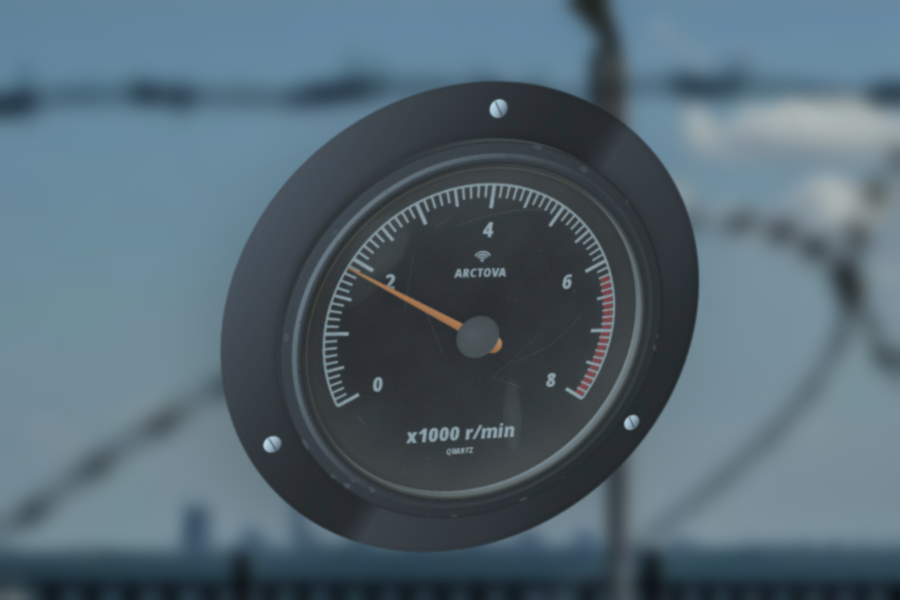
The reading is 1900,rpm
